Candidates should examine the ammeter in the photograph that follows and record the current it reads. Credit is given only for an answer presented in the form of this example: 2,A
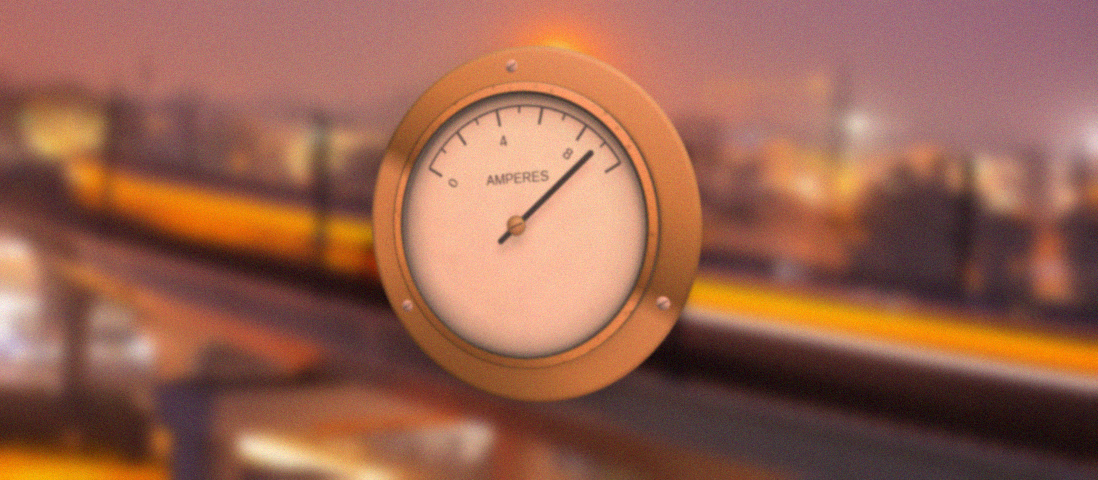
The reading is 9,A
